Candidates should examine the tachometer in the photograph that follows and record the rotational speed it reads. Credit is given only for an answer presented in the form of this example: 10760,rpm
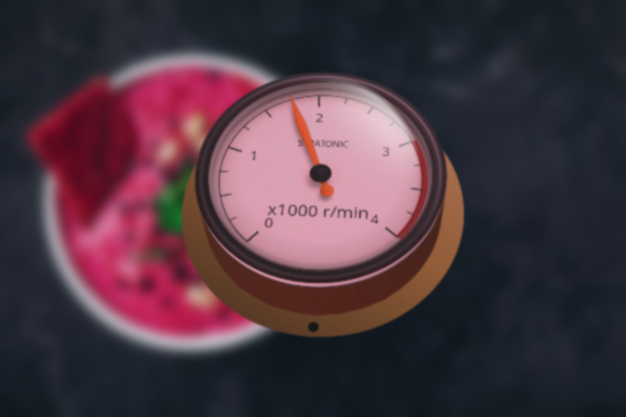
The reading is 1750,rpm
